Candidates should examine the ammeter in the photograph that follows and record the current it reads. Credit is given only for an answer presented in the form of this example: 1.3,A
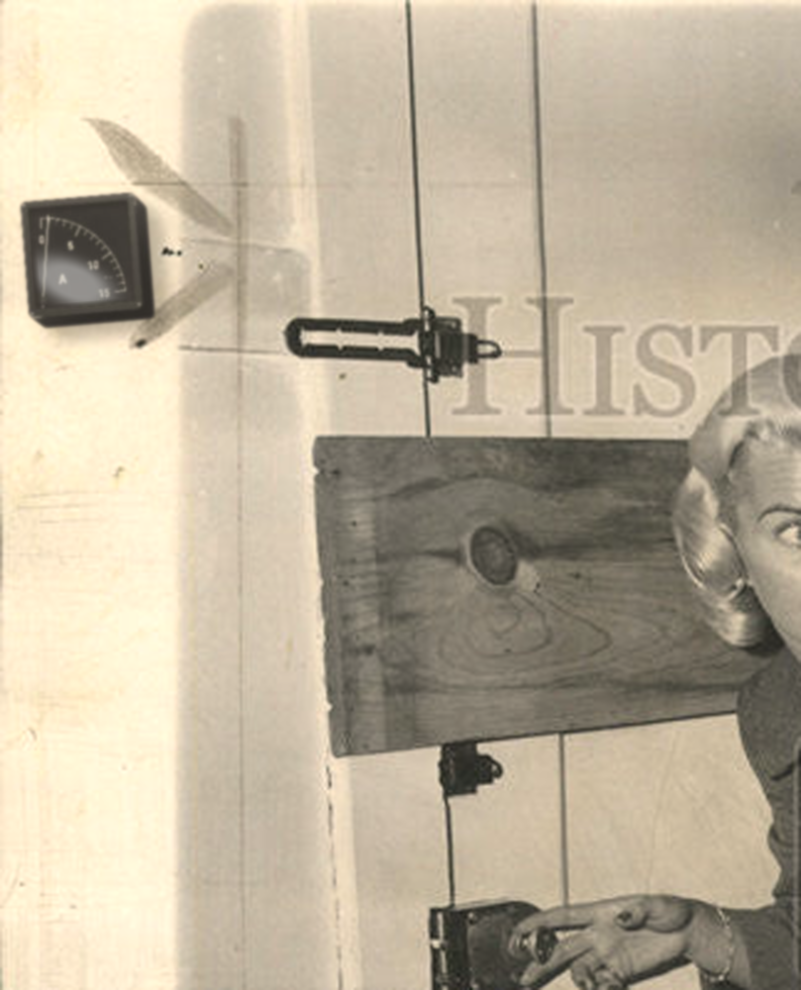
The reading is 1,A
